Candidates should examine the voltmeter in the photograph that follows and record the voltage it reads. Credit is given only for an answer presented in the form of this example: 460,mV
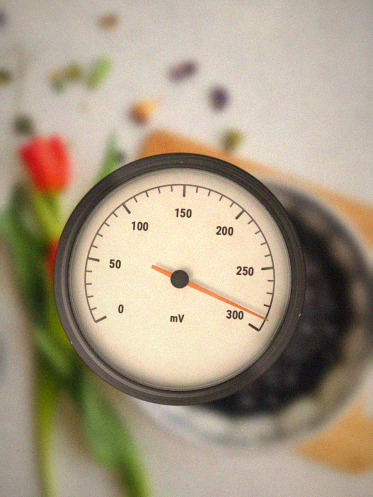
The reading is 290,mV
